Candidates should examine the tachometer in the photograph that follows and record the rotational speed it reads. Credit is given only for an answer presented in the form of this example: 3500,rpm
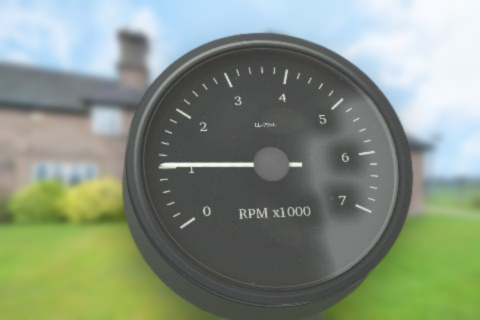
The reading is 1000,rpm
